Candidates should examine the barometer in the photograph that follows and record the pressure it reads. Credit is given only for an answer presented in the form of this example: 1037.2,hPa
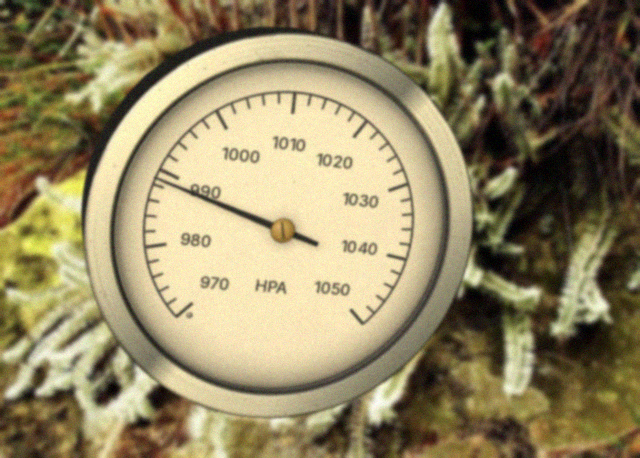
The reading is 989,hPa
